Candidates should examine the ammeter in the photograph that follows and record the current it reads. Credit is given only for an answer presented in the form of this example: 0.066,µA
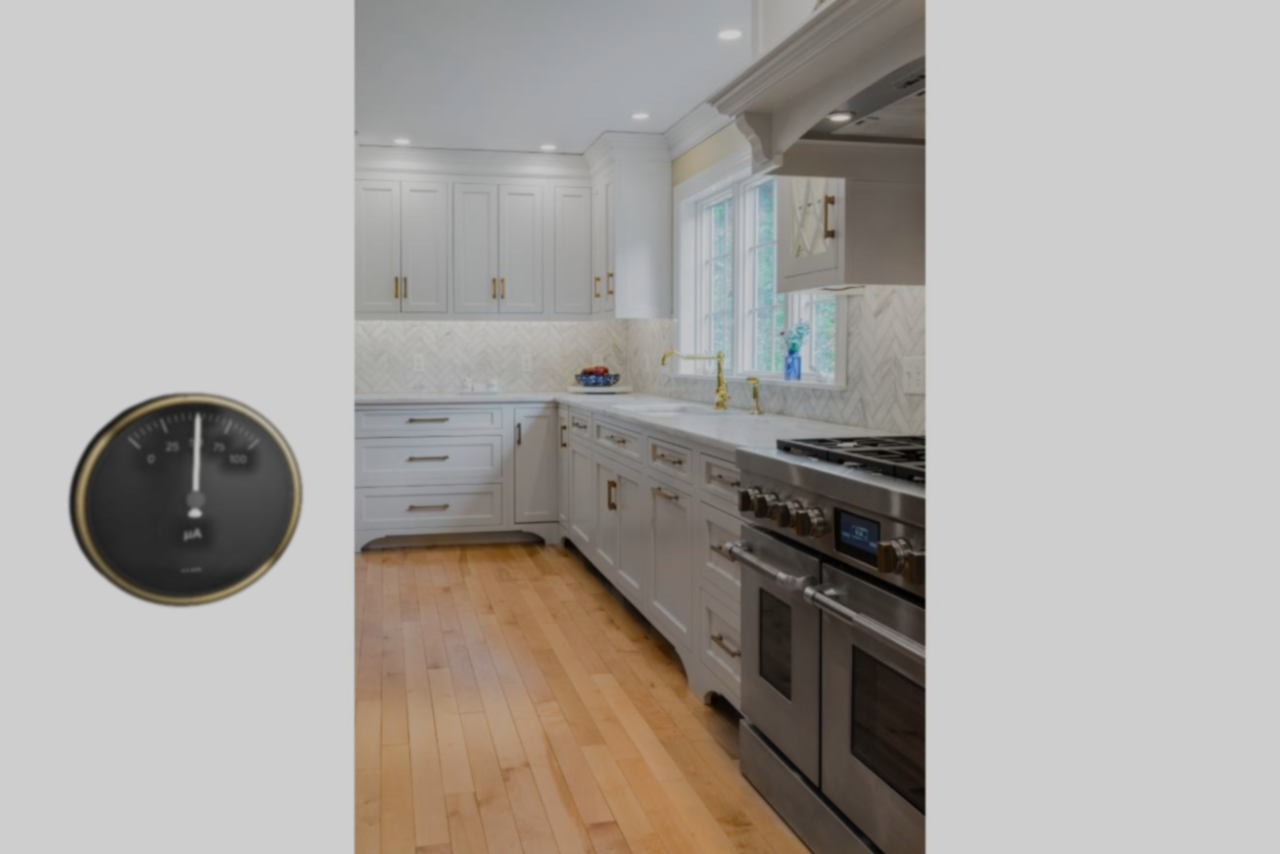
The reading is 50,µA
